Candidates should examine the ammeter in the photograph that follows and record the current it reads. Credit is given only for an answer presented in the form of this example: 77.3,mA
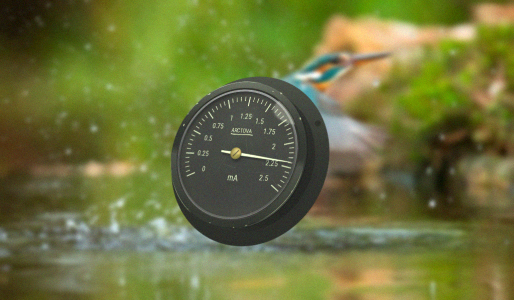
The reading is 2.2,mA
